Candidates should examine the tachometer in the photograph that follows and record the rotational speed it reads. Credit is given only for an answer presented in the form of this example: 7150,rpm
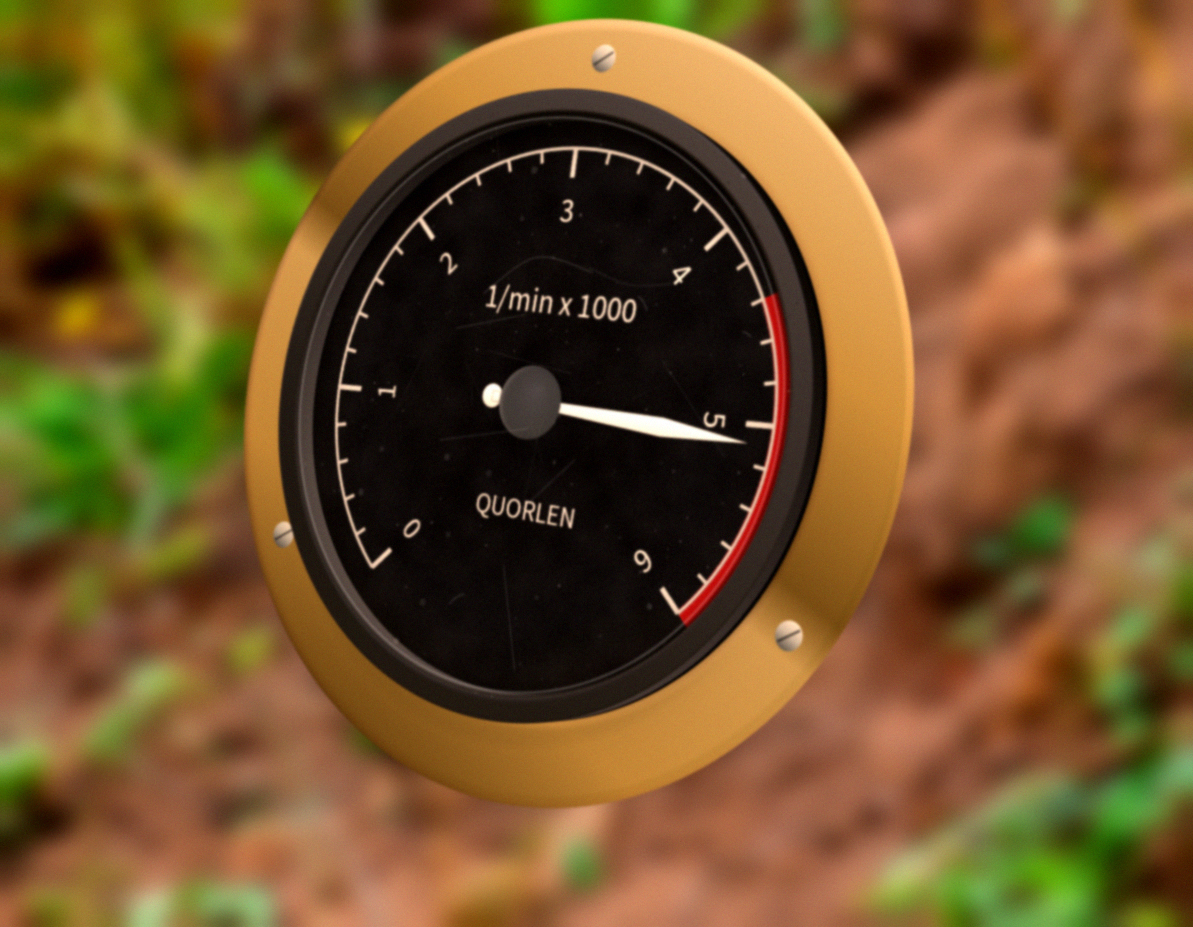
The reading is 5100,rpm
